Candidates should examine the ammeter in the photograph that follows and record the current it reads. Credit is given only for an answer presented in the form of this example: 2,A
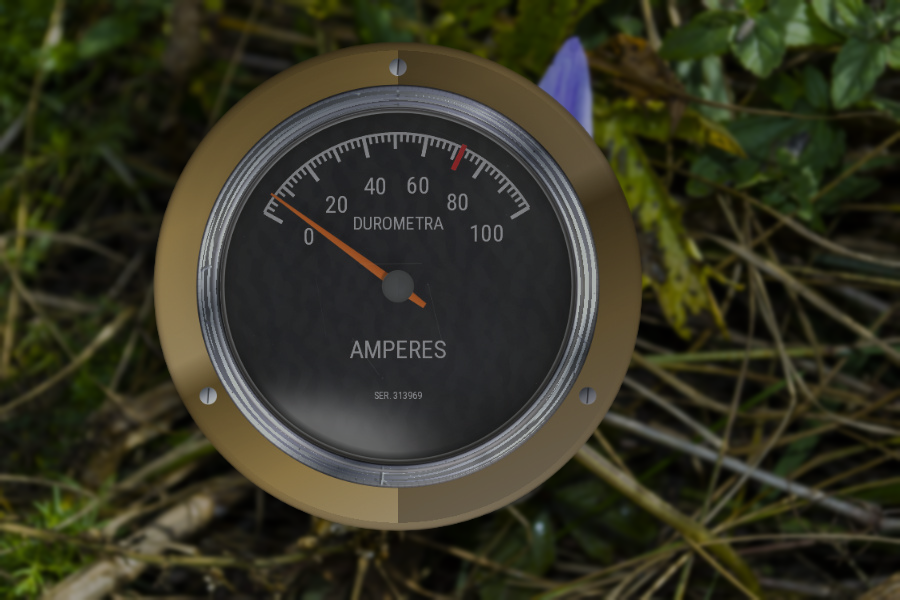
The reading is 6,A
